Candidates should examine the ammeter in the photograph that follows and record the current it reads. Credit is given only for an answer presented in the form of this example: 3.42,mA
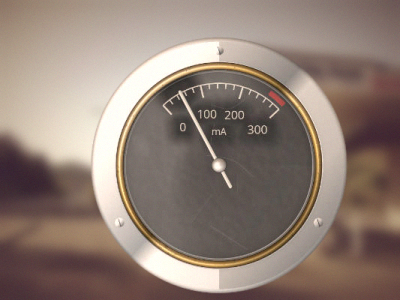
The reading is 50,mA
